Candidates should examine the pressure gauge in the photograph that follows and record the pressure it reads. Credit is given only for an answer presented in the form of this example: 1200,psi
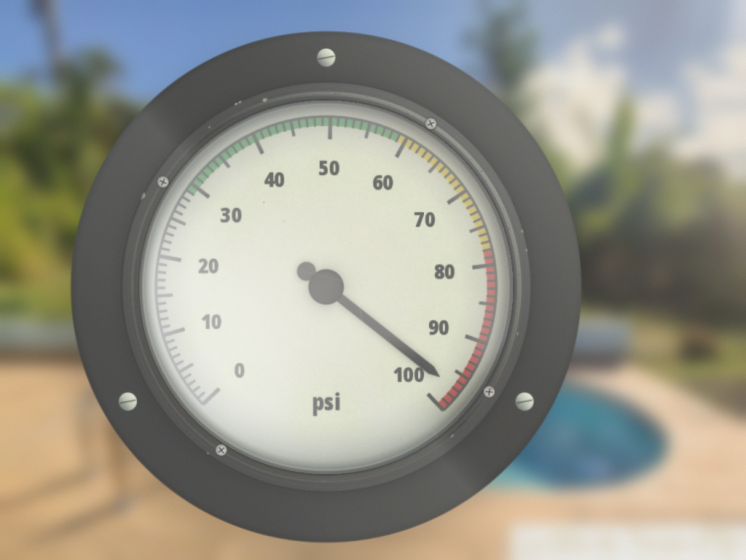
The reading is 97,psi
